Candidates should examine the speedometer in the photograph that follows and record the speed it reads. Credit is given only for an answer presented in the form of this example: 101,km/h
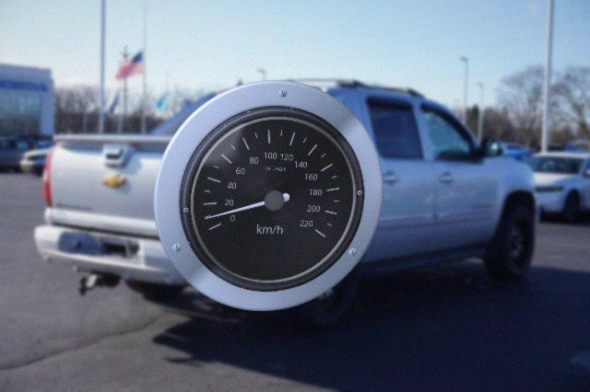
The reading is 10,km/h
